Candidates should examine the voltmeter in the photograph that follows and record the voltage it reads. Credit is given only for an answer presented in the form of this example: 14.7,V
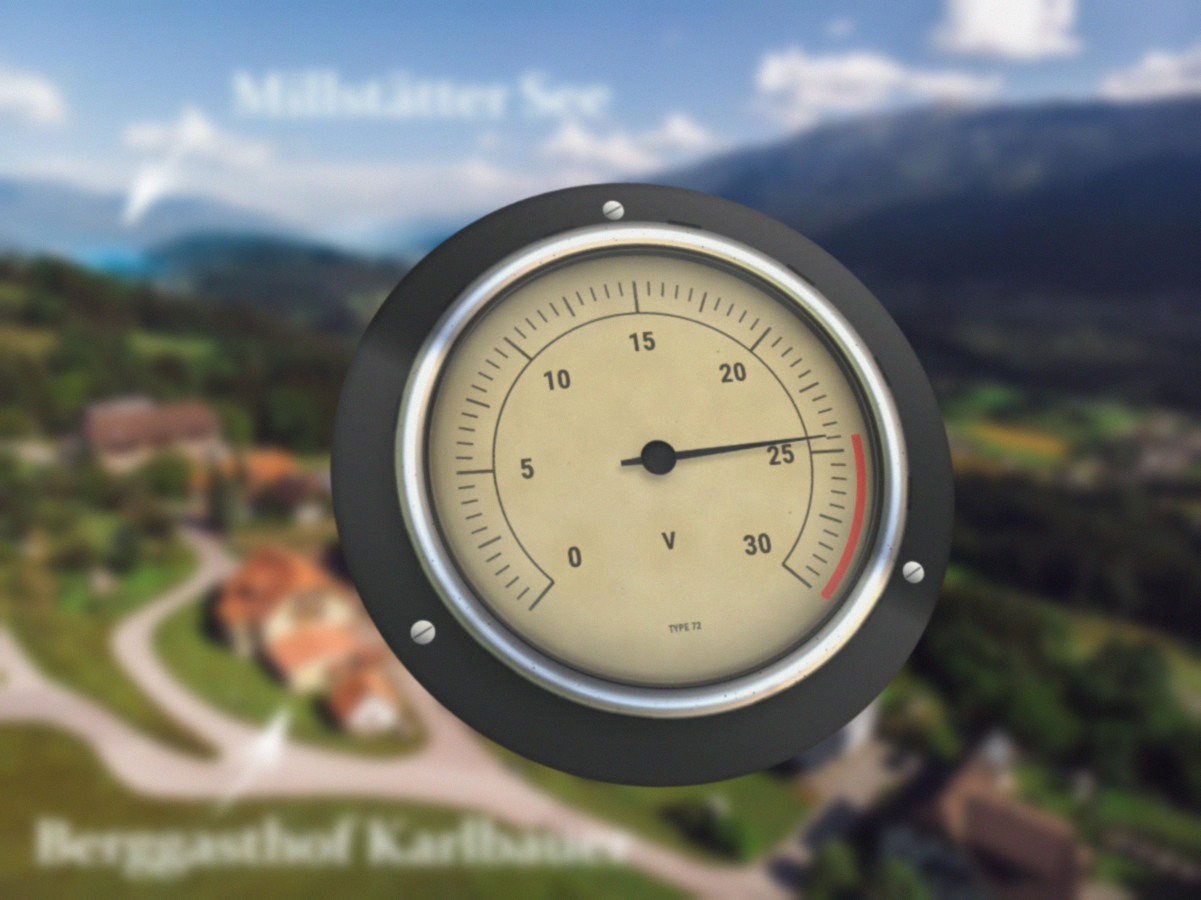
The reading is 24.5,V
